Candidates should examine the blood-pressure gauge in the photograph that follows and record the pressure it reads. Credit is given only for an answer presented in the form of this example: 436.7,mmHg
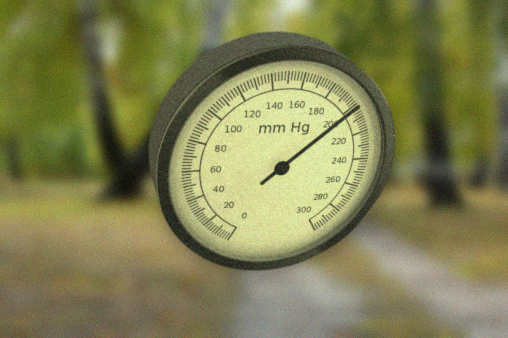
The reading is 200,mmHg
